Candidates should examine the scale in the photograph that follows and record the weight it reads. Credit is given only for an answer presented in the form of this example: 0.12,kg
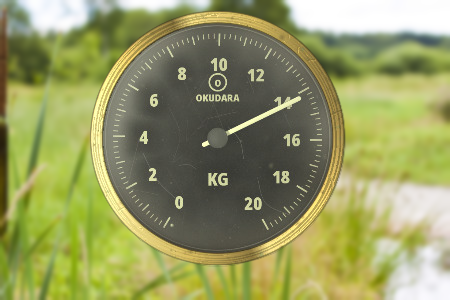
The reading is 14.2,kg
